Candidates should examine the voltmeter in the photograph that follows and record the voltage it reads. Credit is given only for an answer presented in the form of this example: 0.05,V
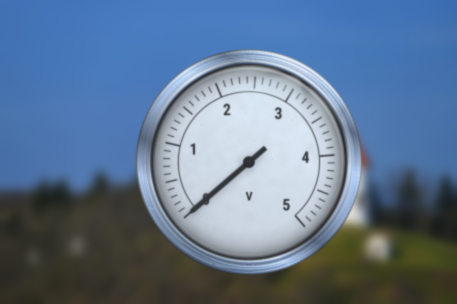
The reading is 0,V
